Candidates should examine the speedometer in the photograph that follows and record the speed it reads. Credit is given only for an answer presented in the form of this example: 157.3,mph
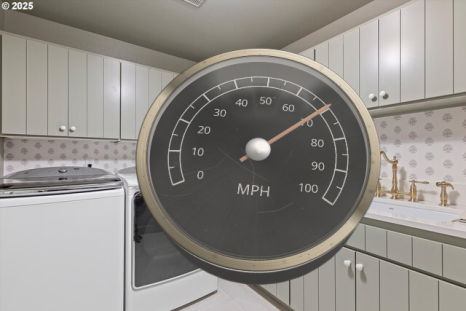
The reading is 70,mph
